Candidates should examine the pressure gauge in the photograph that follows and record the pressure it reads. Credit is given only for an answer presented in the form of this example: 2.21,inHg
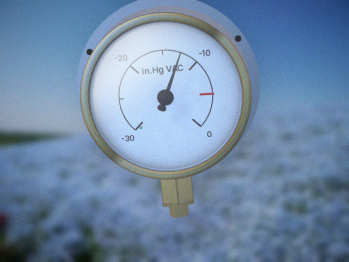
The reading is -12.5,inHg
